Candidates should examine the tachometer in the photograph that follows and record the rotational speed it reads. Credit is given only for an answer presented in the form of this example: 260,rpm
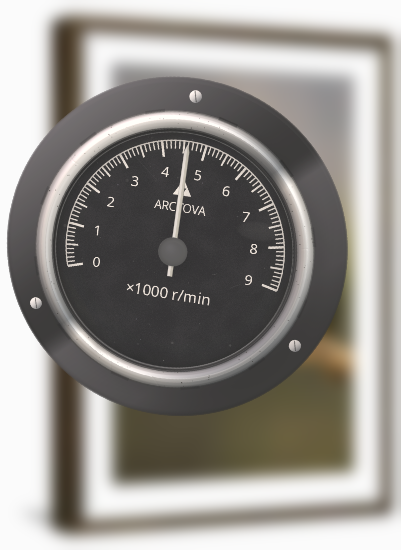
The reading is 4600,rpm
